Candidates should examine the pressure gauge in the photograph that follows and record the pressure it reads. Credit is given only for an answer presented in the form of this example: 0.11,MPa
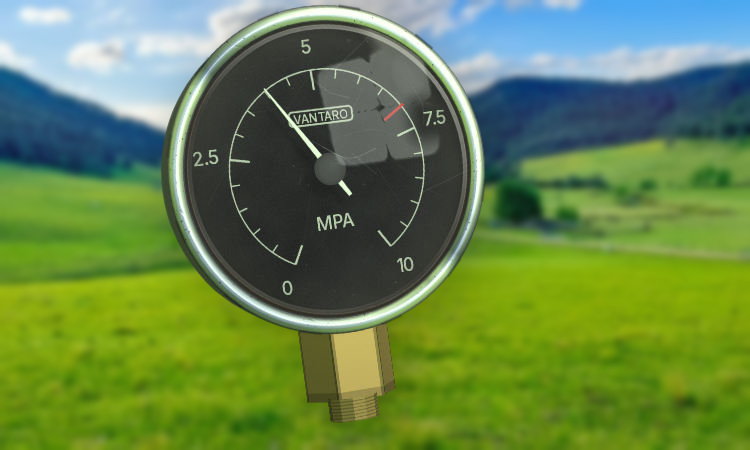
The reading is 4,MPa
